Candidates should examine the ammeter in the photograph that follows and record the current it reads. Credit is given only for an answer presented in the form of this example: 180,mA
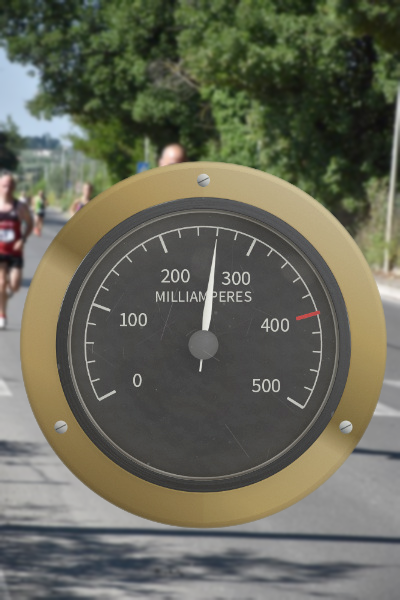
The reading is 260,mA
